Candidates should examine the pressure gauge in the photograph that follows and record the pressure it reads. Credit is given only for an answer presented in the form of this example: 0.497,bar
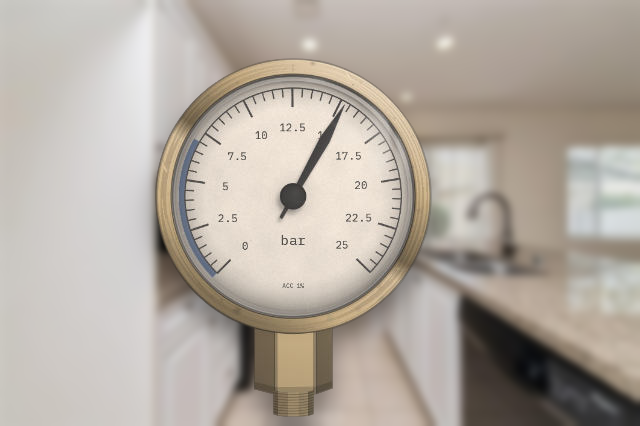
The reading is 15.25,bar
